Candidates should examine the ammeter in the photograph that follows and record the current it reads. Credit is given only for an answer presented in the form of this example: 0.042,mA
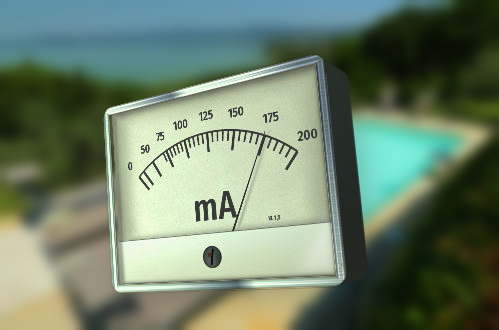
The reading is 175,mA
